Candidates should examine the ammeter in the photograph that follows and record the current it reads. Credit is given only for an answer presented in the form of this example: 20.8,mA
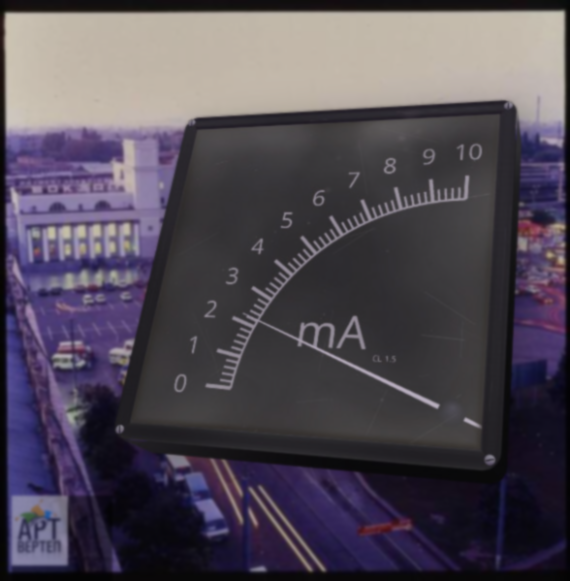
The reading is 2.2,mA
